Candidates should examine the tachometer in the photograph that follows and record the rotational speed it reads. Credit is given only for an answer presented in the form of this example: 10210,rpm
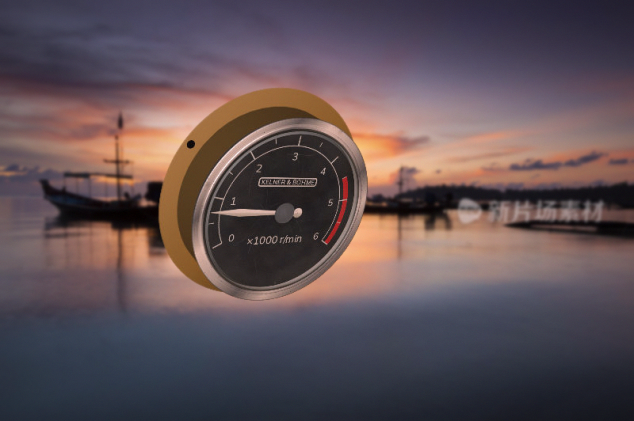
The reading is 750,rpm
